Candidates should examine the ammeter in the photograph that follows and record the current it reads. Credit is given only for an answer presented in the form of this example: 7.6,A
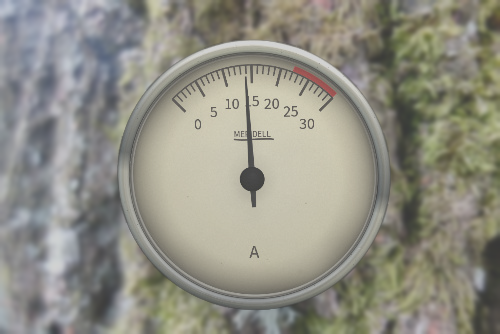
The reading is 14,A
